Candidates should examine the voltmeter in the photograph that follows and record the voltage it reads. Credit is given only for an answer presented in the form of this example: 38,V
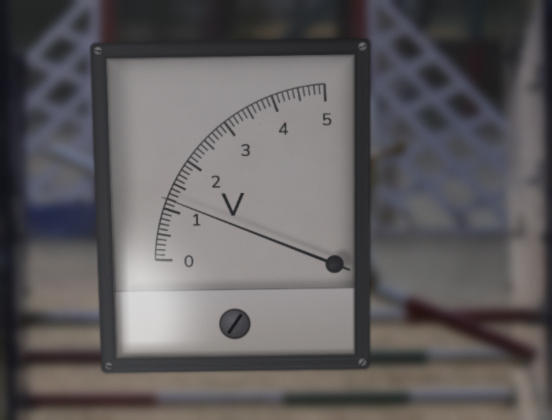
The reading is 1.2,V
